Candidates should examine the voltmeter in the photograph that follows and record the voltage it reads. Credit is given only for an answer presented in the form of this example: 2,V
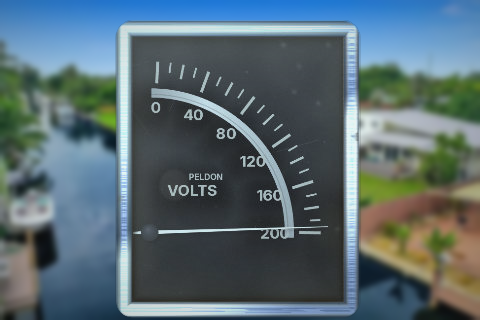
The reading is 195,V
